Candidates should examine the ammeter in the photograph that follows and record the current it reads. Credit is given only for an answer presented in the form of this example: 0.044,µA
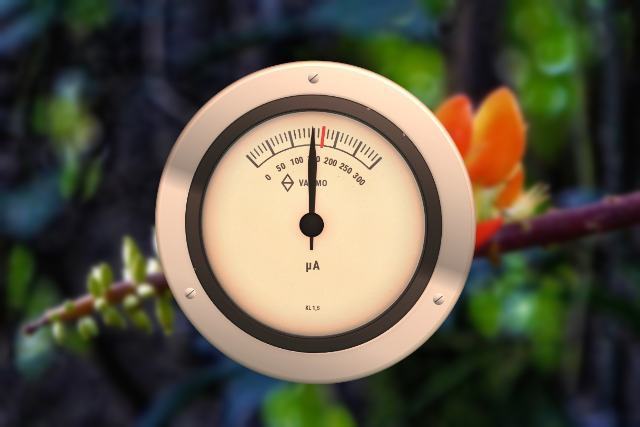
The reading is 150,µA
